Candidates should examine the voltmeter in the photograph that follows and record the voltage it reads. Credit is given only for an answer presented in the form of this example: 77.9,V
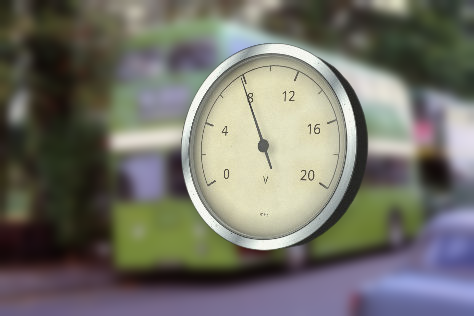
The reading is 8,V
